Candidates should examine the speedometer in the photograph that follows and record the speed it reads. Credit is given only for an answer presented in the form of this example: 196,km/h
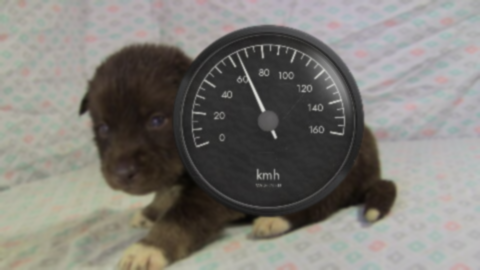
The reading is 65,km/h
